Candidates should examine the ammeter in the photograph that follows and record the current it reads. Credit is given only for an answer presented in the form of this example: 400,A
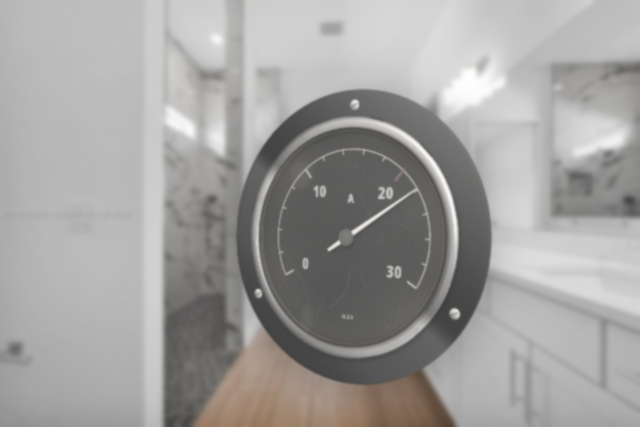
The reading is 22,A
